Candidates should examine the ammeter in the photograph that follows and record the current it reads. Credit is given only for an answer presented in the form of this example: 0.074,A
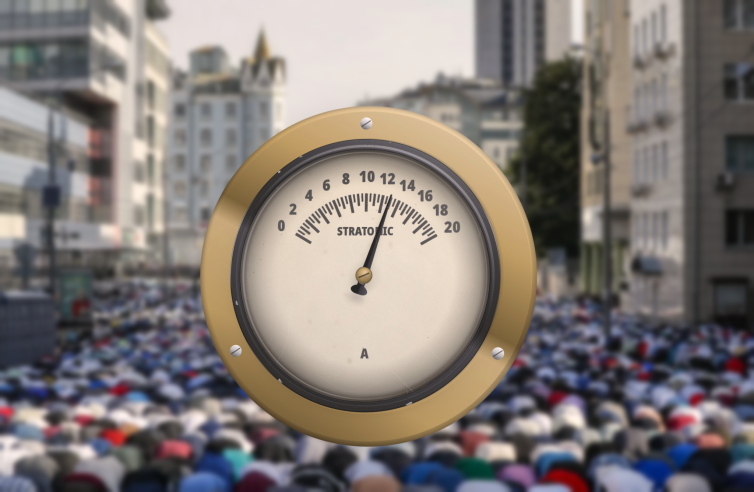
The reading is 13,A
